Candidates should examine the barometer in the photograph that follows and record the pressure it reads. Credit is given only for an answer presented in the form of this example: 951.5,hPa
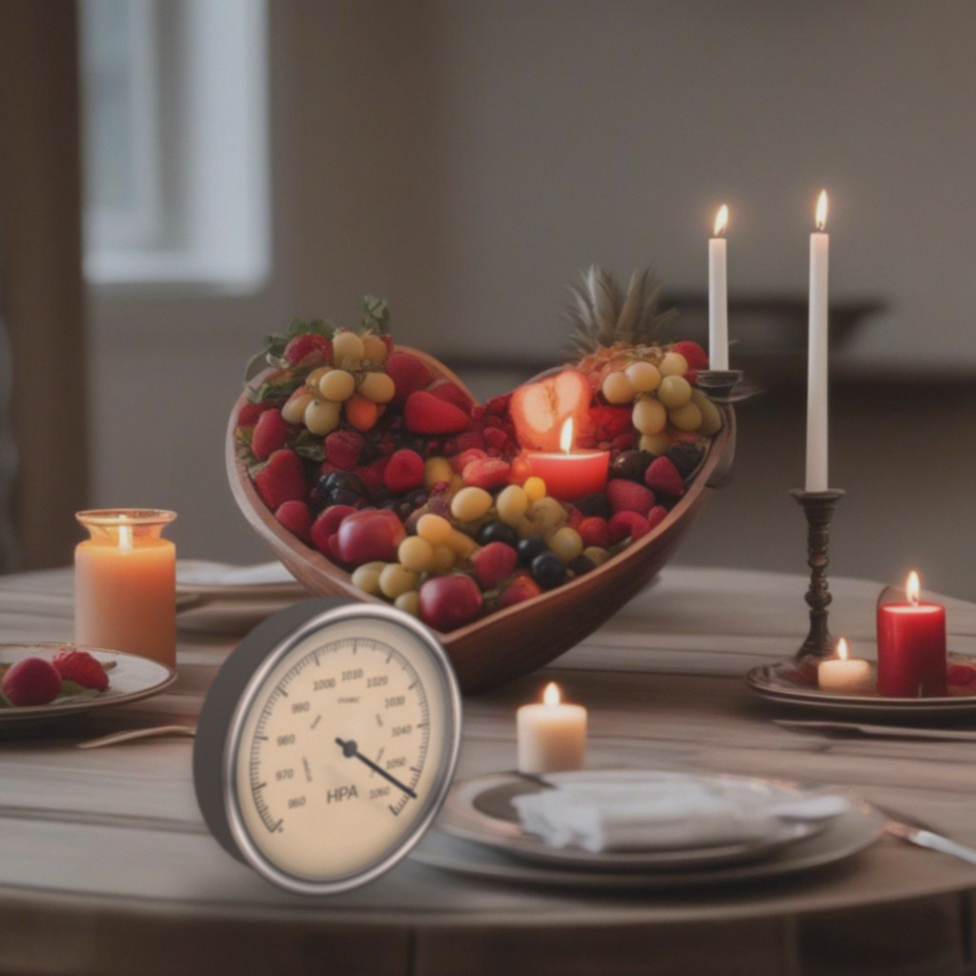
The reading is 1055,hPa
